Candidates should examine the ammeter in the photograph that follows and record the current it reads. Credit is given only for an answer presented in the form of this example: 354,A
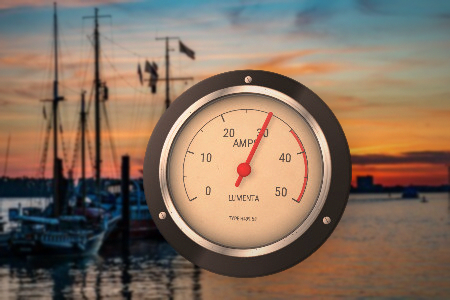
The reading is 30,A
